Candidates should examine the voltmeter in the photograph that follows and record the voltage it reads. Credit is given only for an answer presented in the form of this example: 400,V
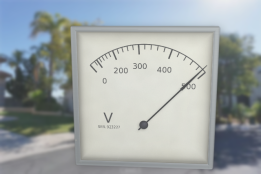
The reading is 490,V
